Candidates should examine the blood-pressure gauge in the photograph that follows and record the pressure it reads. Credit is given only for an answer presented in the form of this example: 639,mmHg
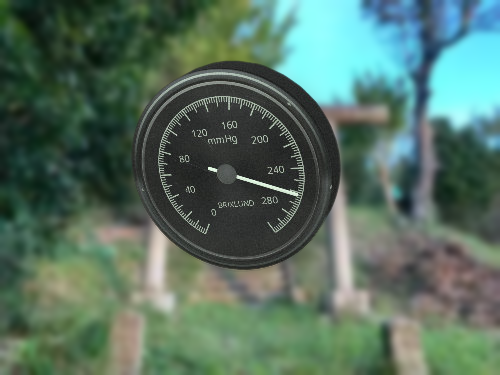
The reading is 260,mmHg
